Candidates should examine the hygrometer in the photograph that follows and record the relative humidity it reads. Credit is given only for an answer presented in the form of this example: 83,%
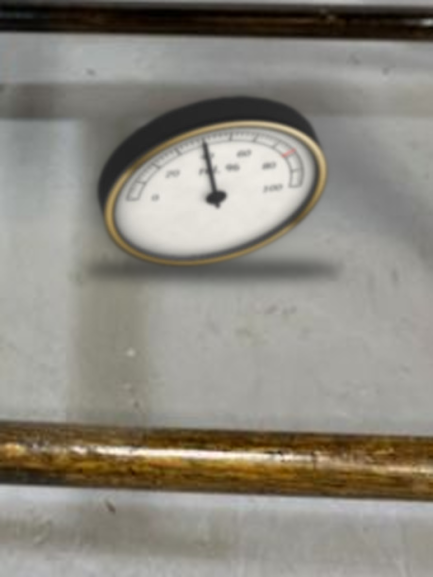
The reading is 40,%
